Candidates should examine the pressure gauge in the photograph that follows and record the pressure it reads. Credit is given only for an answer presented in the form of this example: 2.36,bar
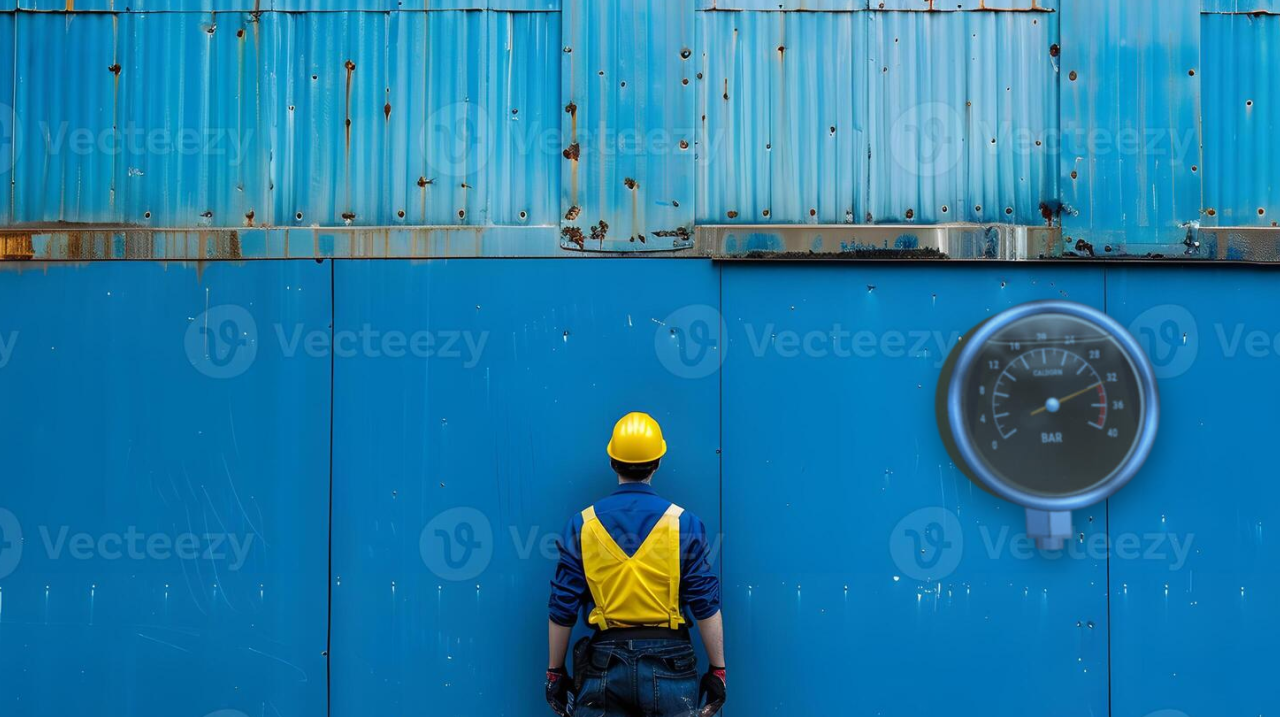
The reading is 32,bar
